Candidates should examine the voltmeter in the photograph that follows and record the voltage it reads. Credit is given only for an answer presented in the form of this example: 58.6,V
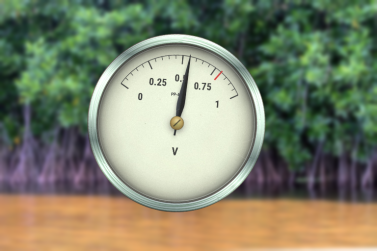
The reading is 0.55,V
